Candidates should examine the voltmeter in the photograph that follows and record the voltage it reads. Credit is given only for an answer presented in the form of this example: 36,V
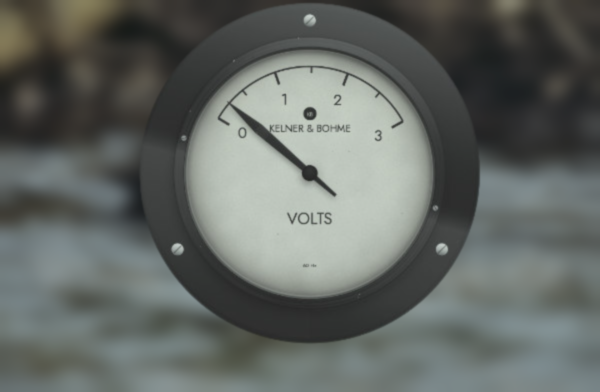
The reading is 0.25,V
